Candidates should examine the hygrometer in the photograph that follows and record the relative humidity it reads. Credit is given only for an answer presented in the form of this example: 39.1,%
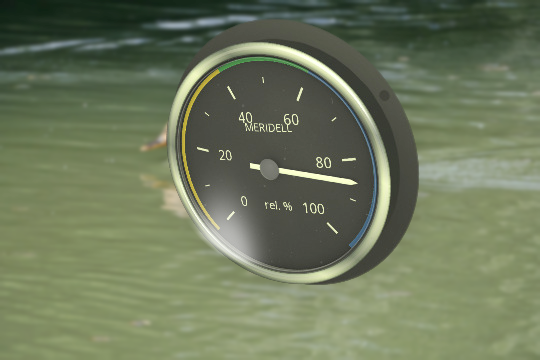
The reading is 85,%
